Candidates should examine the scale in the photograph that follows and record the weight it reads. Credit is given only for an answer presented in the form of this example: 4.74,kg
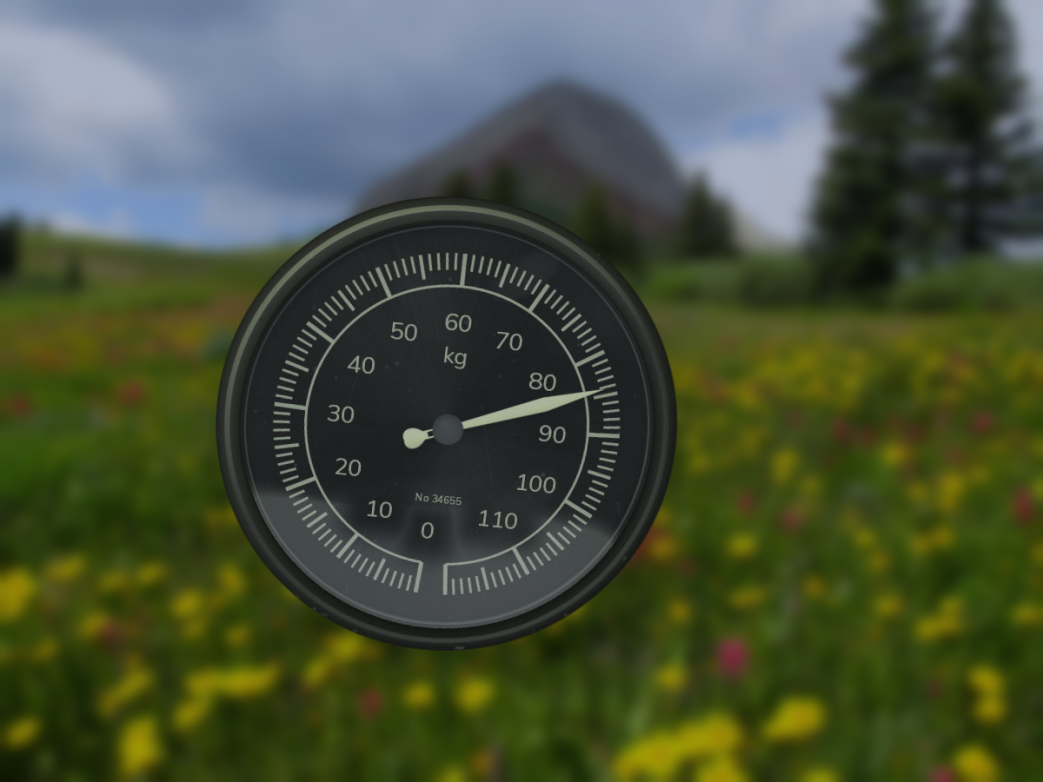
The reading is 84,kg
